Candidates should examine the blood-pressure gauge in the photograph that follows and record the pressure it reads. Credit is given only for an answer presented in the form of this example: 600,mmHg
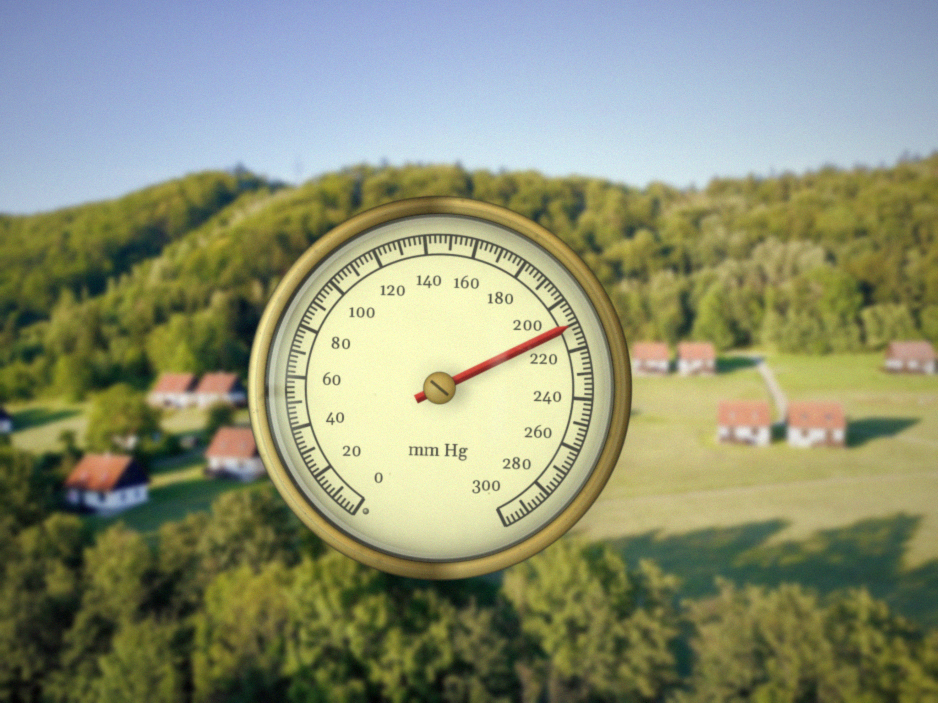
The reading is 210,mmHg
